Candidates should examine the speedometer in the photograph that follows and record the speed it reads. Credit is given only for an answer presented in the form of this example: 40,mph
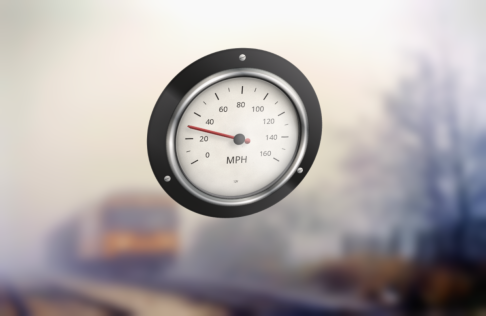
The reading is 30,mph
